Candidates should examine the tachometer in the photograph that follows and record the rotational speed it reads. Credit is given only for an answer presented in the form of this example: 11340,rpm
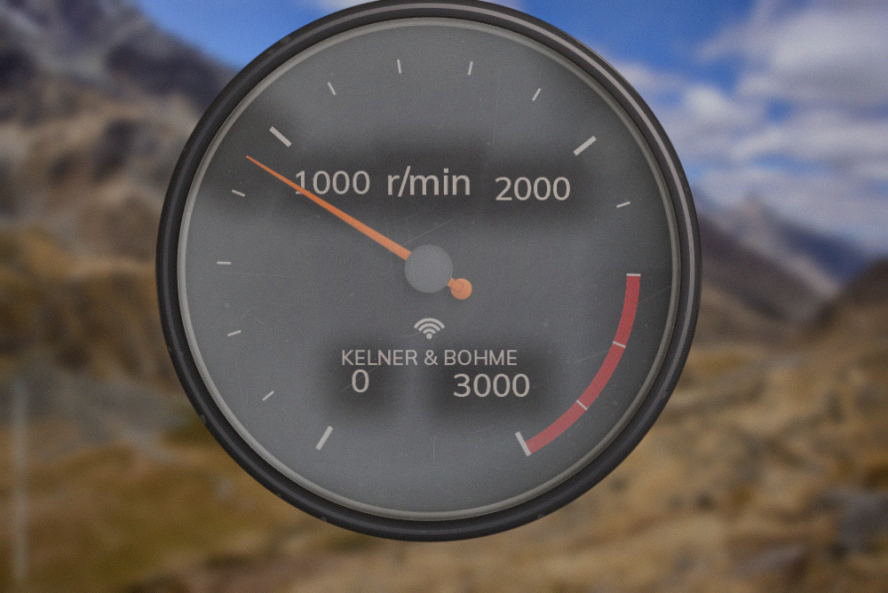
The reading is 900,rpm
